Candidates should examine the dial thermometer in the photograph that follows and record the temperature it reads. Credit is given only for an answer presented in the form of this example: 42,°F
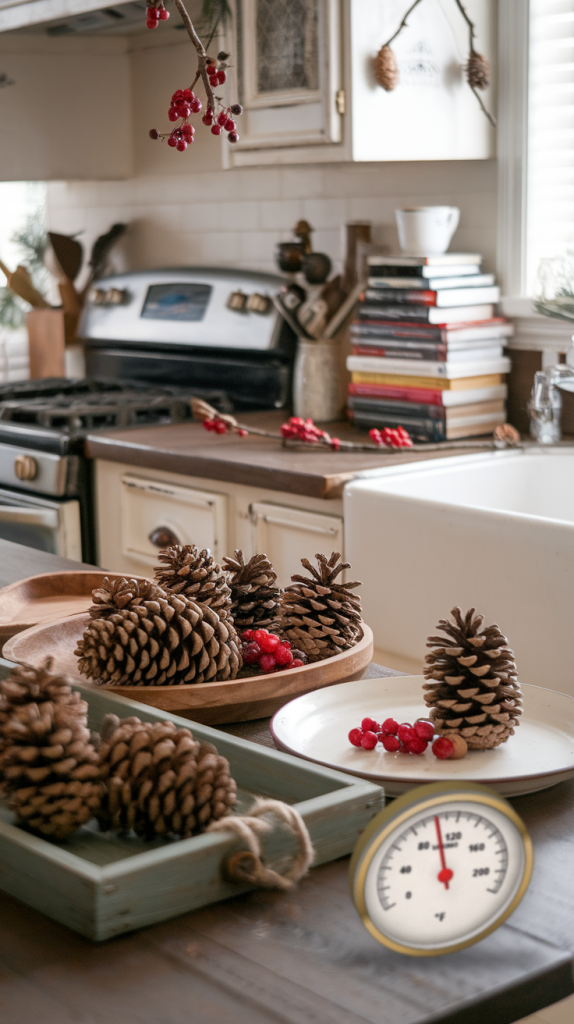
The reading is 100,°F
